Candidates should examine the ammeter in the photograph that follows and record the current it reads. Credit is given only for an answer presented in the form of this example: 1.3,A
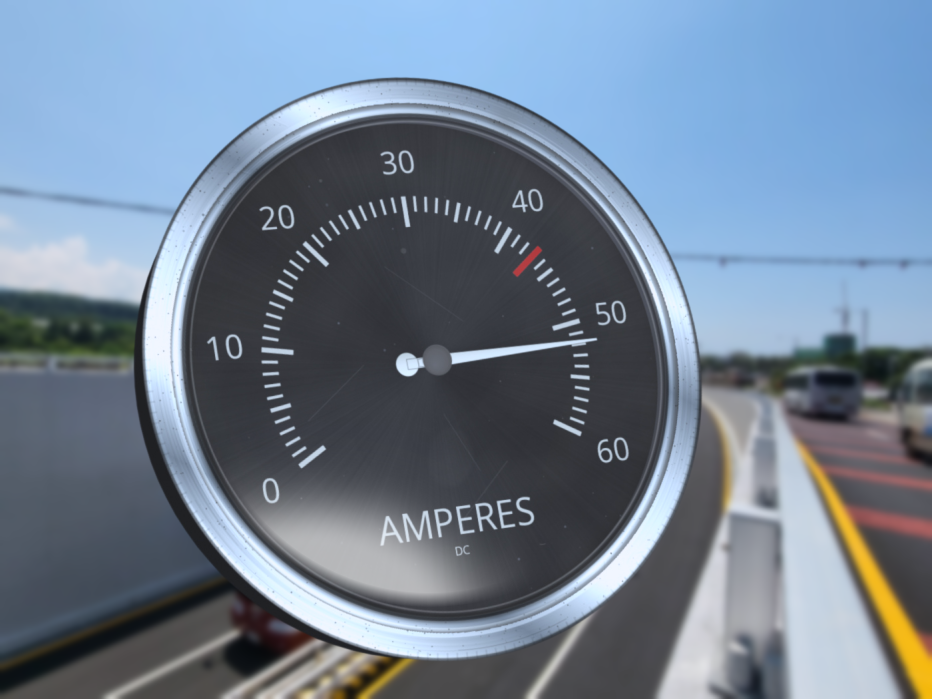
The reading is 52,A
